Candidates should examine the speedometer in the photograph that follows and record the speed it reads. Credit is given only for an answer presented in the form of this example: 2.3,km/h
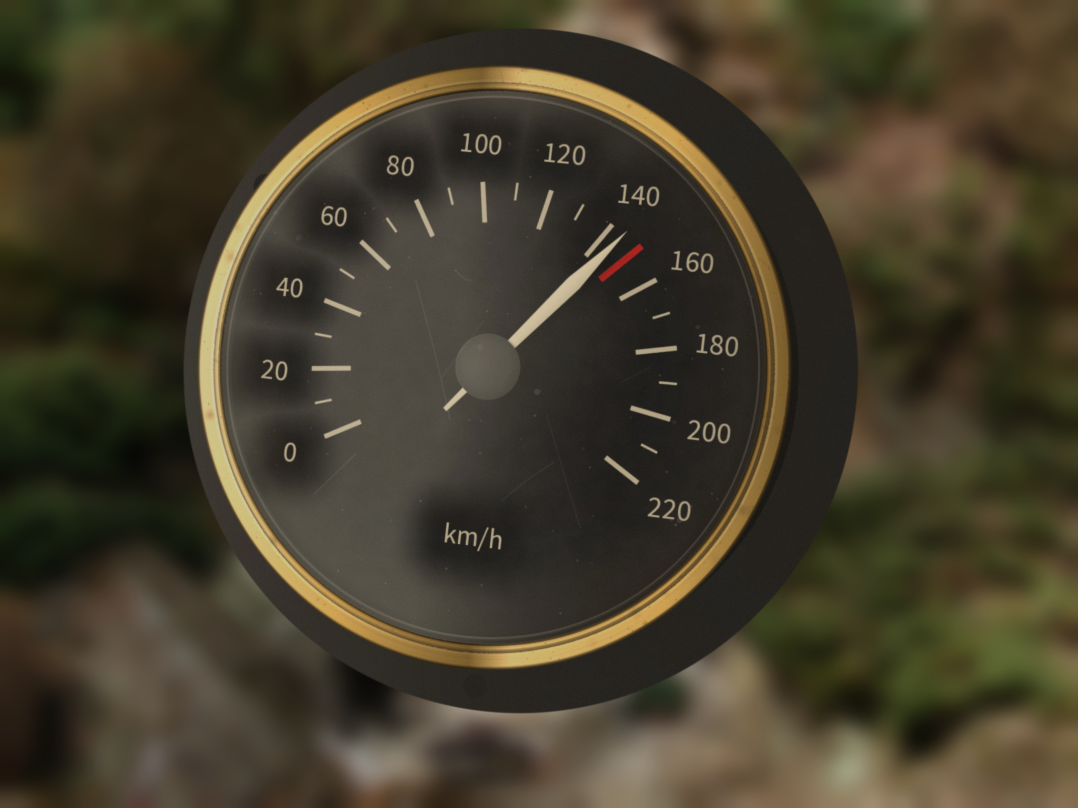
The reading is 145,km/h
